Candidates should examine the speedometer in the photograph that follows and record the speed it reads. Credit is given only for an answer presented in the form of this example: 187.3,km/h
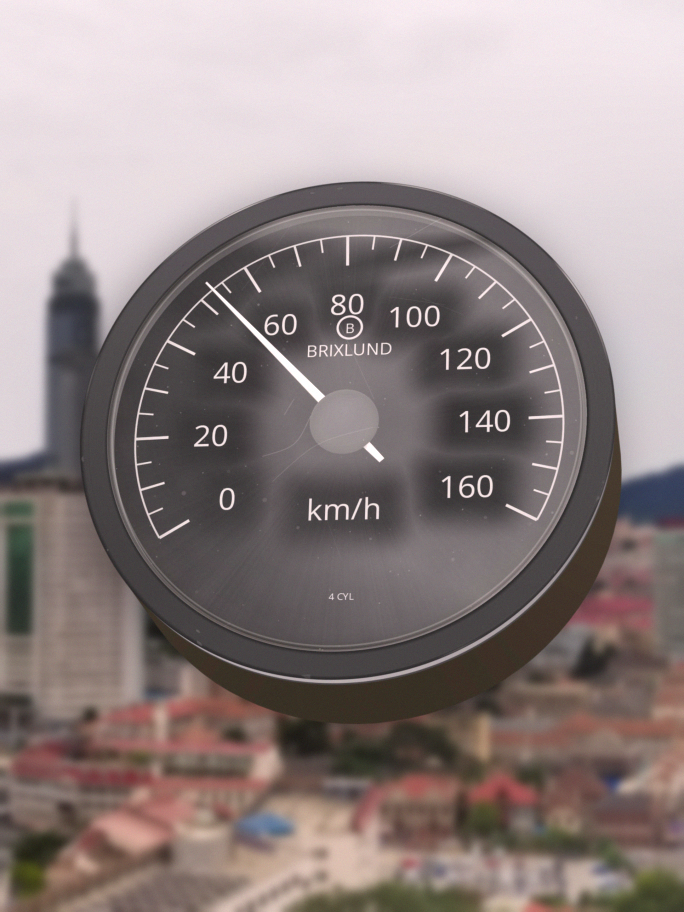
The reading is 52.5,km/h
